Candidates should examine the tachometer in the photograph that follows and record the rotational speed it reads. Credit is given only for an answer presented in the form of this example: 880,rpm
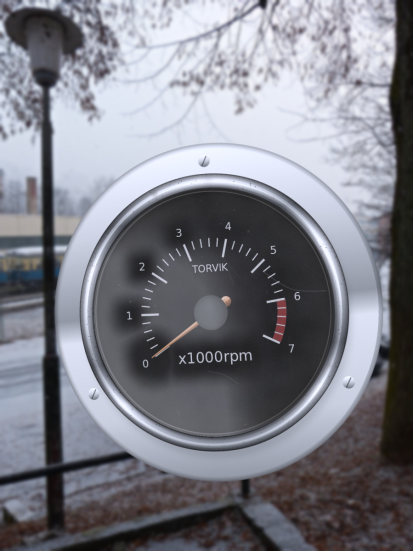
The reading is 0,rpm
